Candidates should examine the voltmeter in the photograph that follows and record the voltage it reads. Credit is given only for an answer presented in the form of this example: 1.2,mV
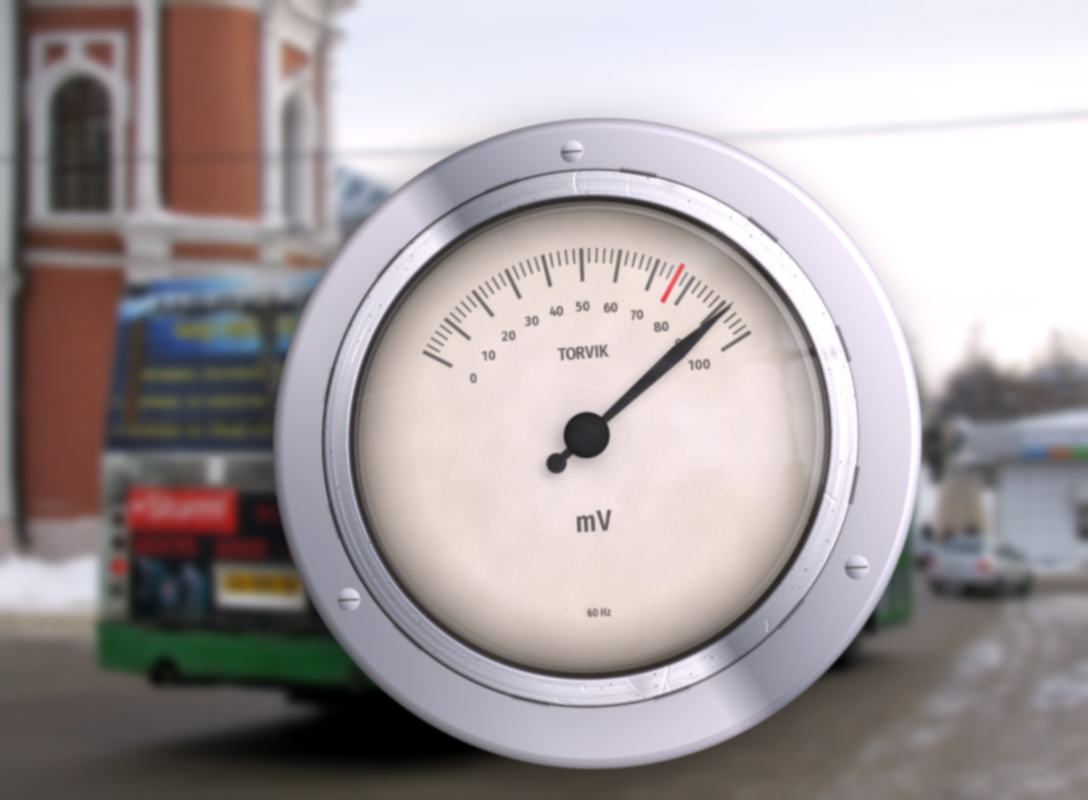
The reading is 92,mV
